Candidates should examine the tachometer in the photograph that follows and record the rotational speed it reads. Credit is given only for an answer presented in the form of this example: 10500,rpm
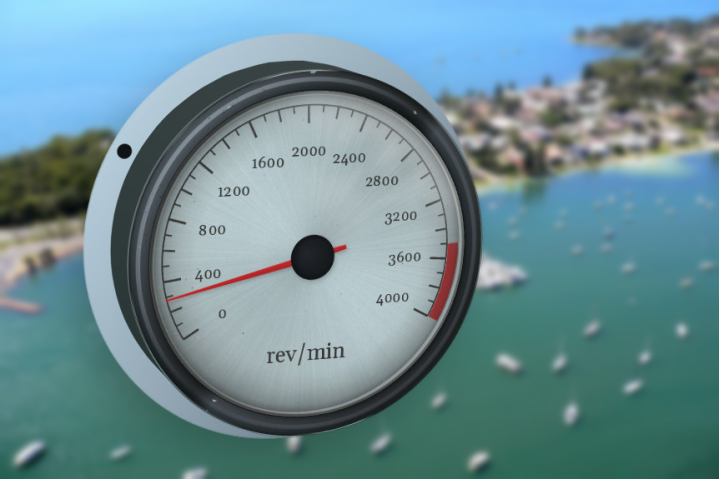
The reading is 300,rpm
